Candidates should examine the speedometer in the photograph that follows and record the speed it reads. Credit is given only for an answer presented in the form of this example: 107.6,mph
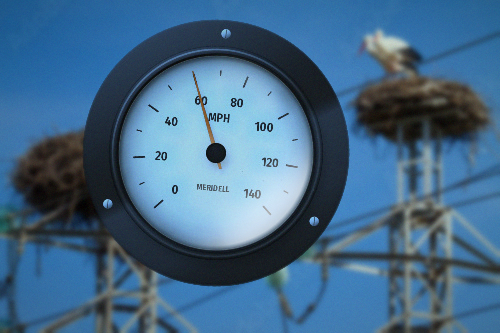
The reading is 60,mph
